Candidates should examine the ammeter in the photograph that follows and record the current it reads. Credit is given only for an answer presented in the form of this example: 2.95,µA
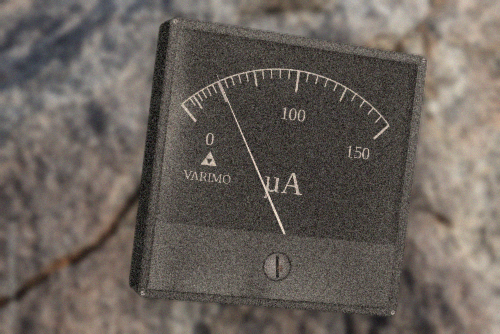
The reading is 50,µA
